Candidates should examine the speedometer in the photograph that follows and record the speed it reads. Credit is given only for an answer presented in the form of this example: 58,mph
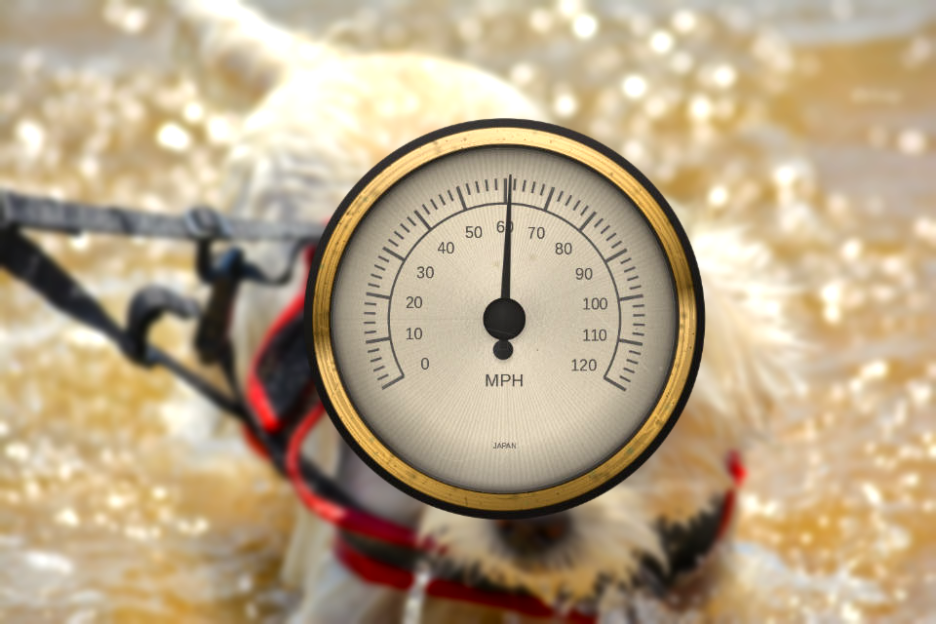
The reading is 61,mph
